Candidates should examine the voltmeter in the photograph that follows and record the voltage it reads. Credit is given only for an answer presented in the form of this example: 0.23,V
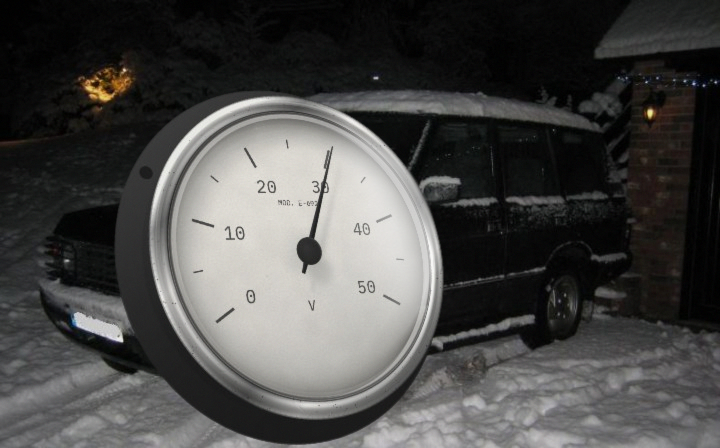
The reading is 30,V
